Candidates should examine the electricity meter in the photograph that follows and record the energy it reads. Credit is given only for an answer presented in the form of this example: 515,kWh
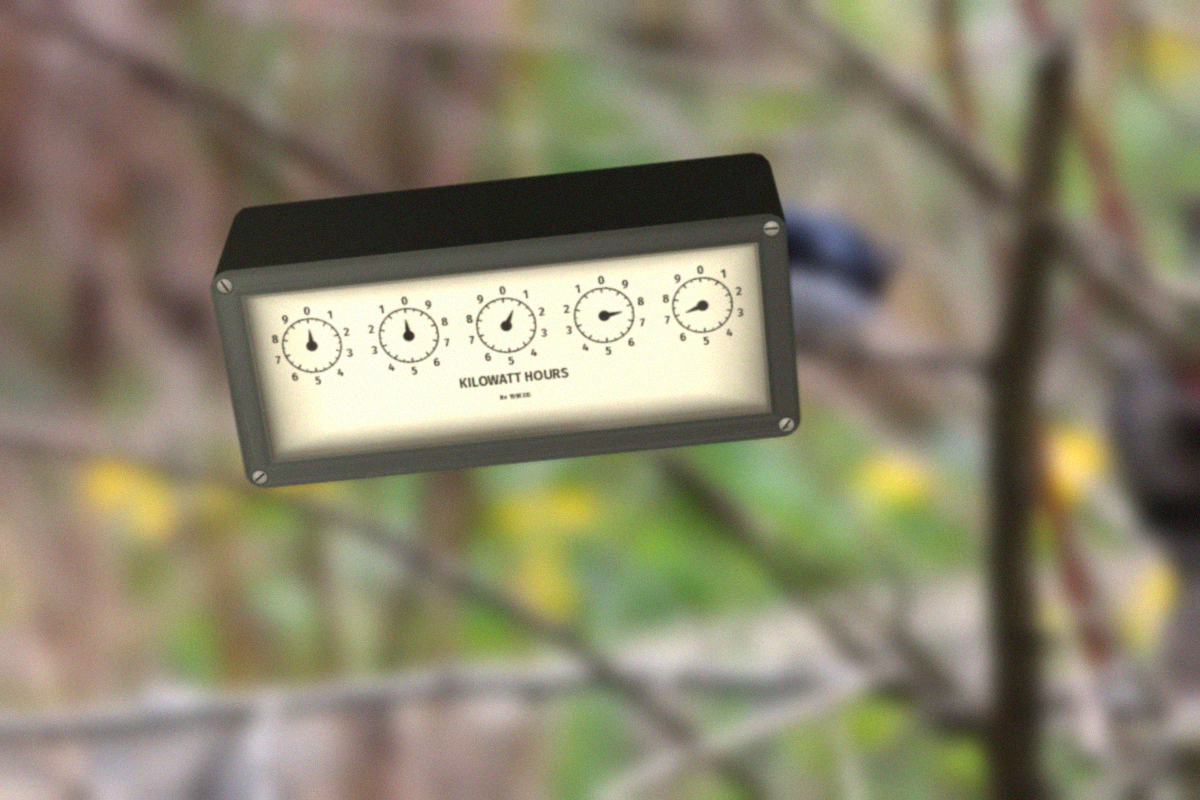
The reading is 77,kWh
